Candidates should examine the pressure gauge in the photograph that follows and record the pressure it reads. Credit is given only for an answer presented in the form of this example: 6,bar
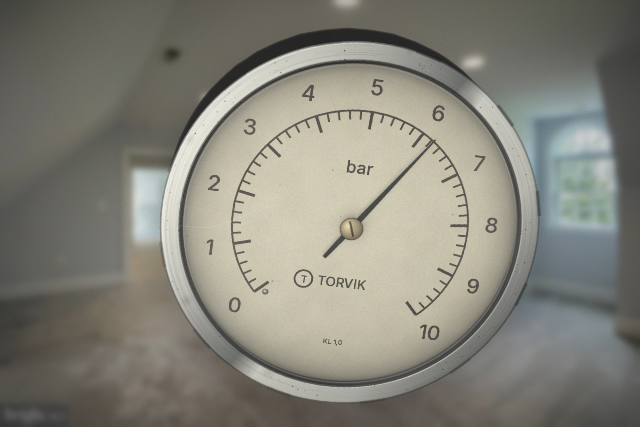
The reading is 6.2,bar
